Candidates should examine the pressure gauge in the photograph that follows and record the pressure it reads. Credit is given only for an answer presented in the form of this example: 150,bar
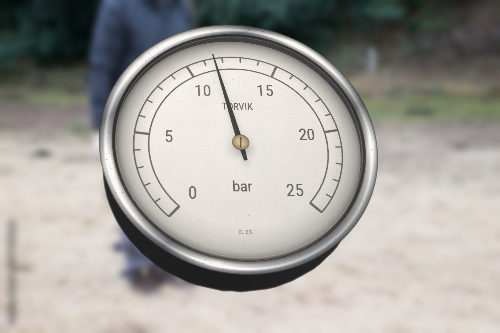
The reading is 11.5,bar
